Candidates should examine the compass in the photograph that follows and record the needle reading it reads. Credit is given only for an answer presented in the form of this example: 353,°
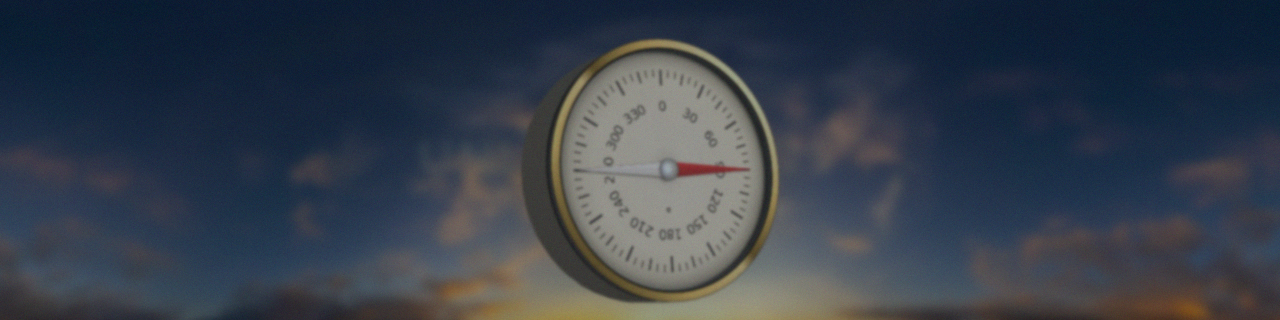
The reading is 90,°
